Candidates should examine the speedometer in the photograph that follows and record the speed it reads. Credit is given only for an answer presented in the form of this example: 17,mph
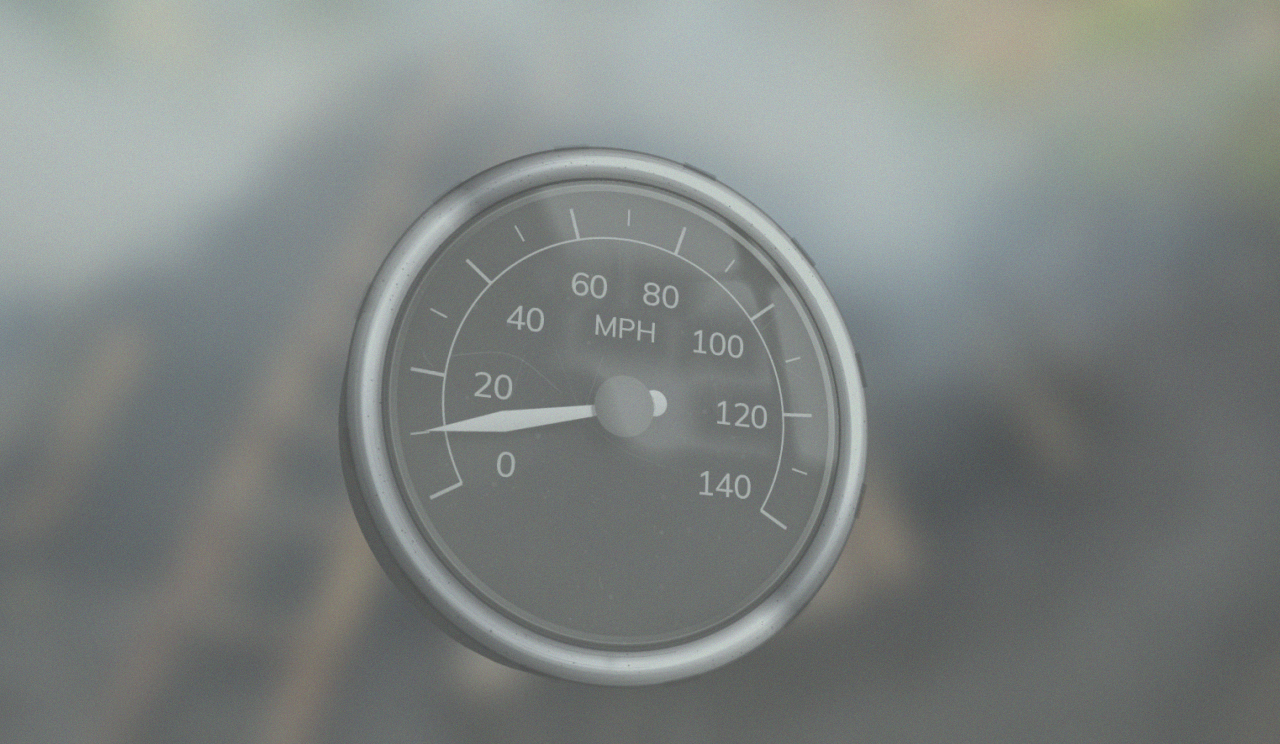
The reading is 10,mph
